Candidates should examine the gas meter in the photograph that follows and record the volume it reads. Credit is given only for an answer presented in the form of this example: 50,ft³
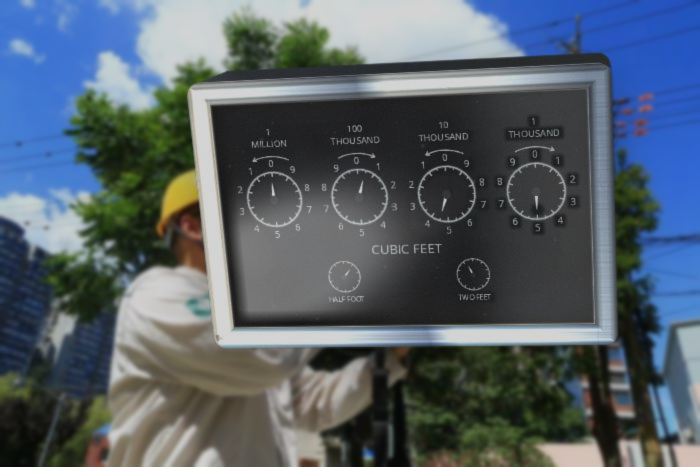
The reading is 4500,ft³
